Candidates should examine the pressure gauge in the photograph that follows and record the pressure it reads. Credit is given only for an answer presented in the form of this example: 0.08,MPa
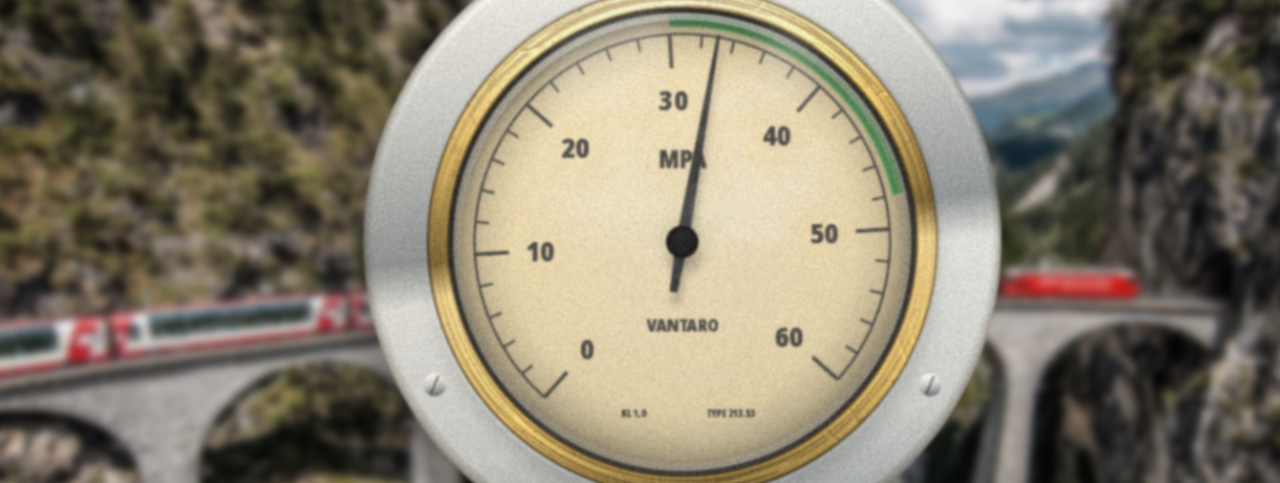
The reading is 33,MPa
